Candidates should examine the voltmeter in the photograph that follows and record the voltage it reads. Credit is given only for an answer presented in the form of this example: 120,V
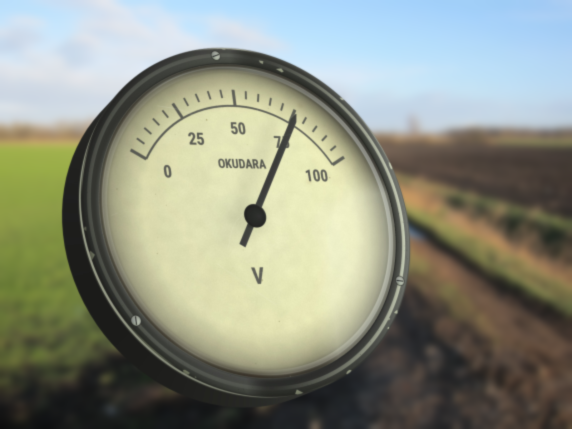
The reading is 75,V
